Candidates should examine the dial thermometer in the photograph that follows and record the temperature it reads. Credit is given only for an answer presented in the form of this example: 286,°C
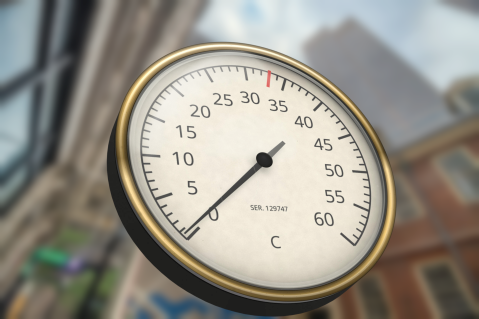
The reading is 0.5,°C
